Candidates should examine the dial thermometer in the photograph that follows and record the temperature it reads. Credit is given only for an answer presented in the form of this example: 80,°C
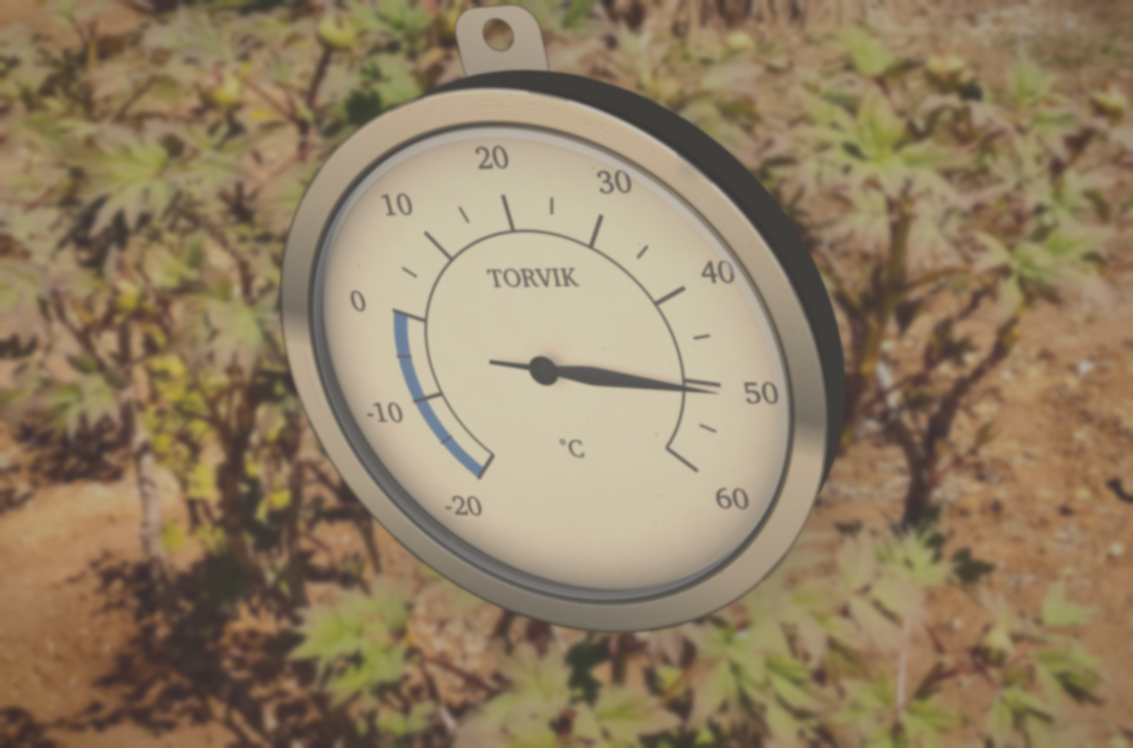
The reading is 50,°C
